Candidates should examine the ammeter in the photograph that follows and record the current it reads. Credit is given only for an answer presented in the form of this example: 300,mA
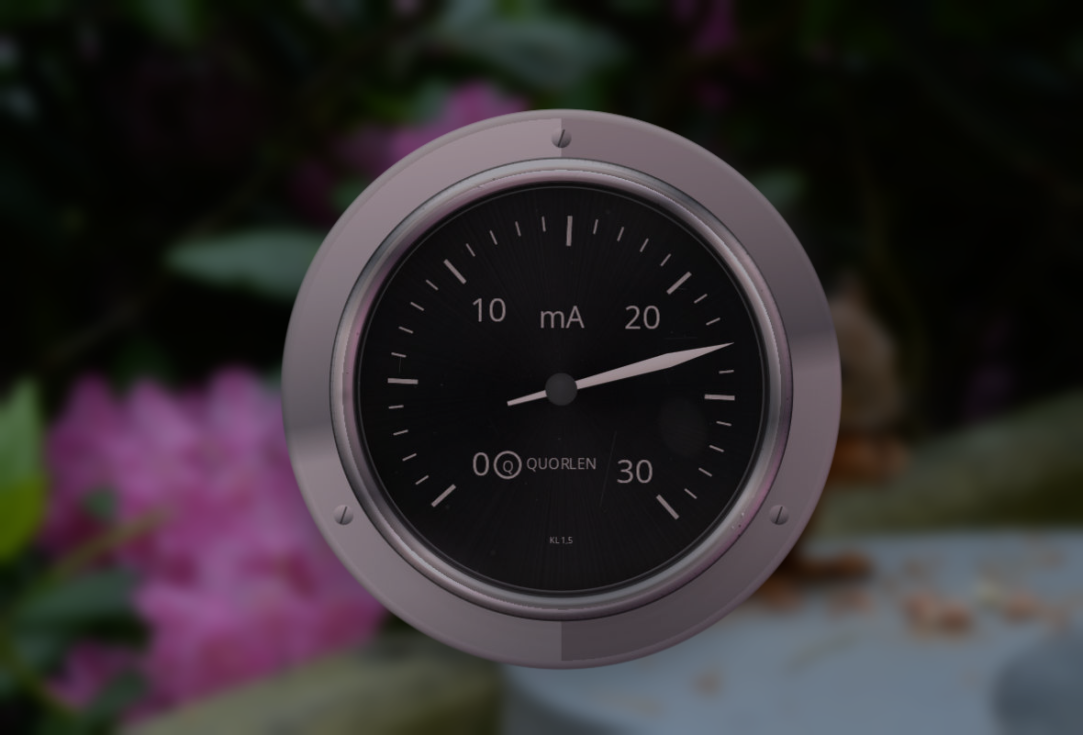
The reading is 23,mA
